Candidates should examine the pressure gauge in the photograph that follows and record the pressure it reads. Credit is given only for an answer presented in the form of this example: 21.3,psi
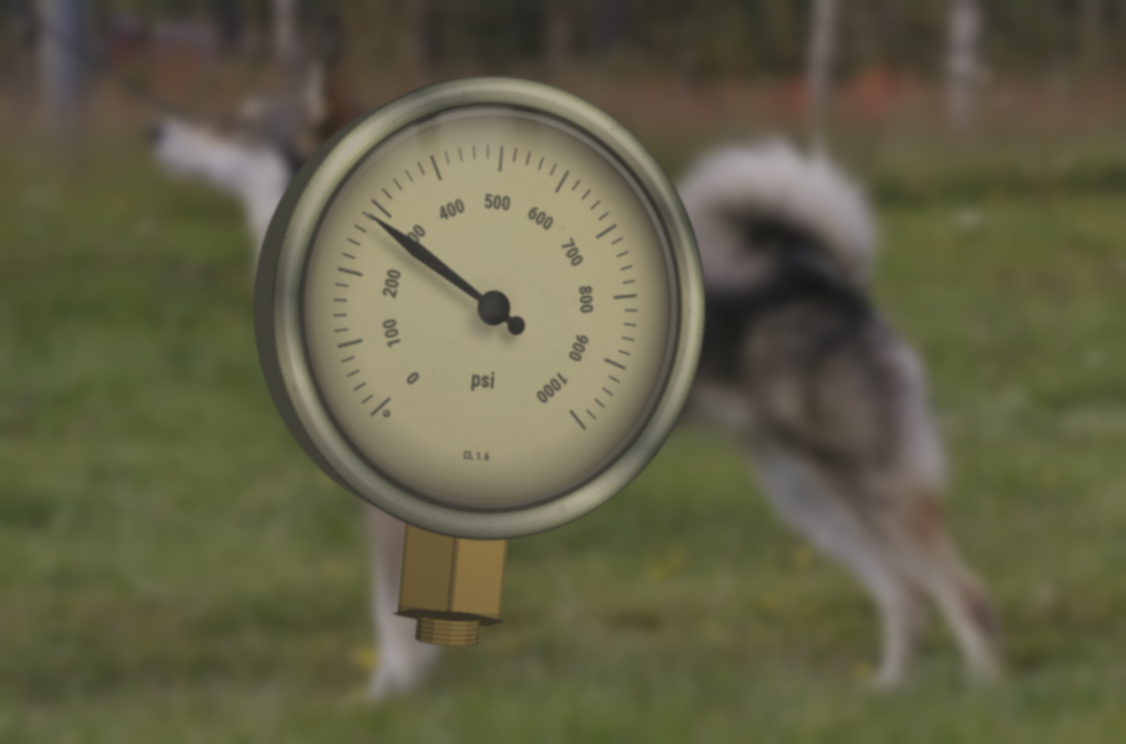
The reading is 280,psi
